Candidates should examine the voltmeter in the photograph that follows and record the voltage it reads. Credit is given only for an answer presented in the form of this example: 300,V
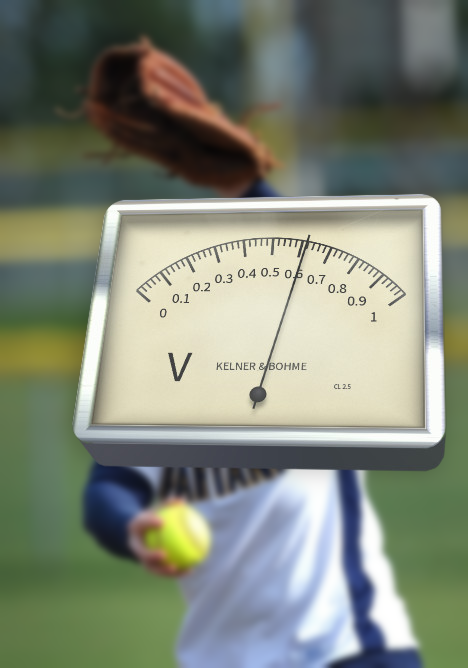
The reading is 0.62,V
